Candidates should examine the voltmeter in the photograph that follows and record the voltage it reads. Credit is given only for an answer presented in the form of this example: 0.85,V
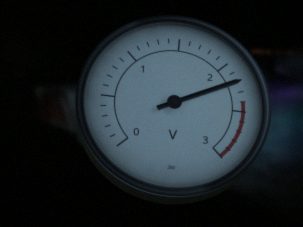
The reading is 2.2,V
